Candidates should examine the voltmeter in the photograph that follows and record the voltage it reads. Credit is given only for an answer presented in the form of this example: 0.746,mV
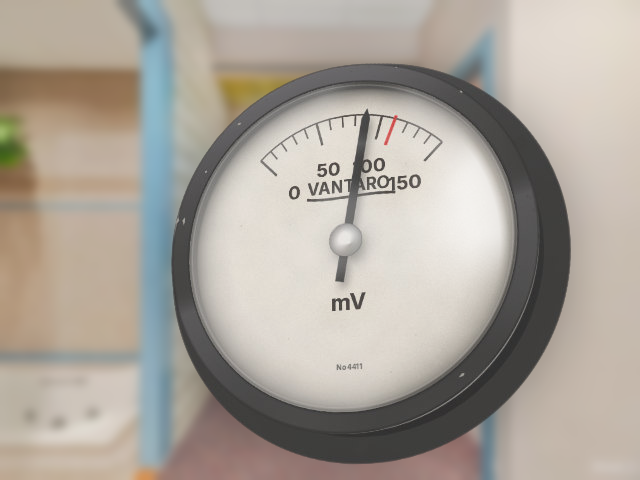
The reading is 90,mV
